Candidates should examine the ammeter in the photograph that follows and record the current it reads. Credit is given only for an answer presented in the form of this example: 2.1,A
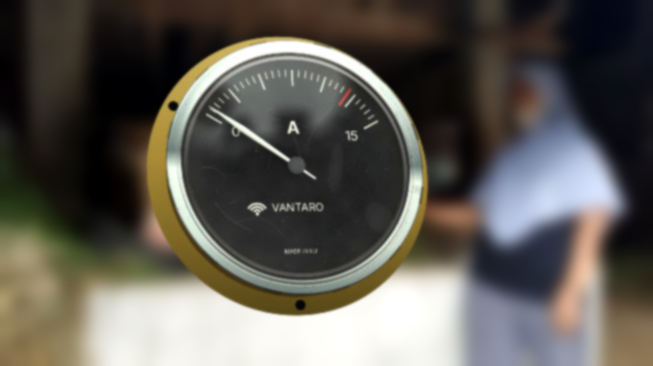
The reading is 0.5,A
